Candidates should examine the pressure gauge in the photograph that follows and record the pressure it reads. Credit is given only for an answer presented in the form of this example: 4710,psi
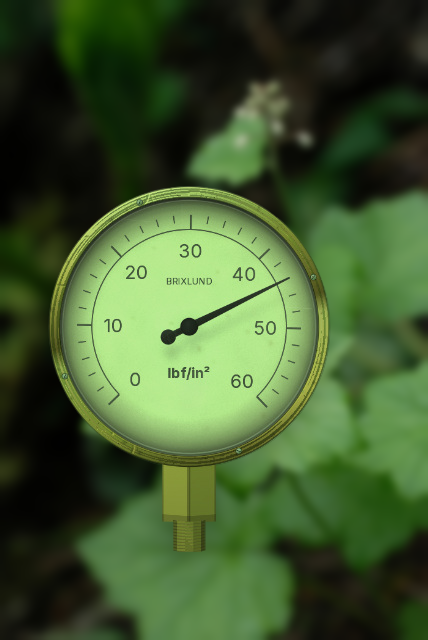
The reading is 44,psi
